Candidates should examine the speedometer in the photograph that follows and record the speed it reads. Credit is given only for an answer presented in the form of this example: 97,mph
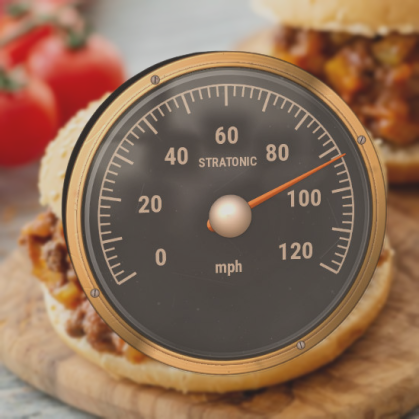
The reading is 92,mph
